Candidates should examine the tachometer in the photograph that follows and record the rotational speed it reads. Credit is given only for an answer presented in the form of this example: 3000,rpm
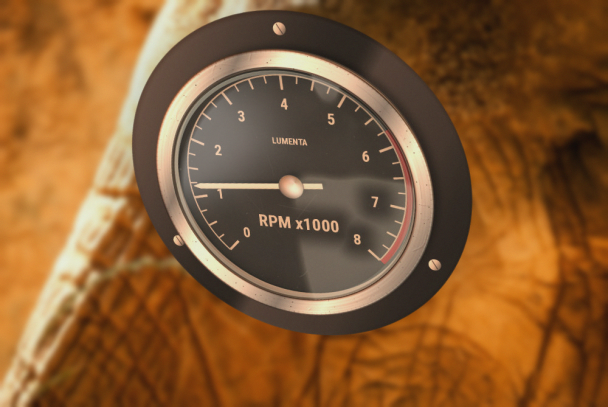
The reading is 1250,rpm
